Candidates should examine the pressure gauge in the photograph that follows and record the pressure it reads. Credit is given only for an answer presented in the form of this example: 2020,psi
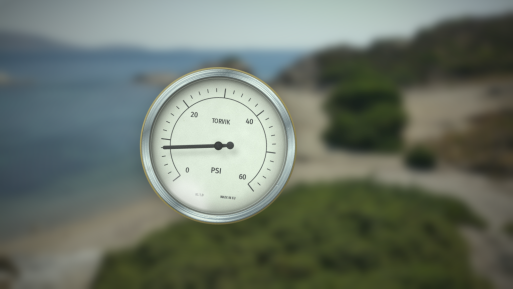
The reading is 8,psi
